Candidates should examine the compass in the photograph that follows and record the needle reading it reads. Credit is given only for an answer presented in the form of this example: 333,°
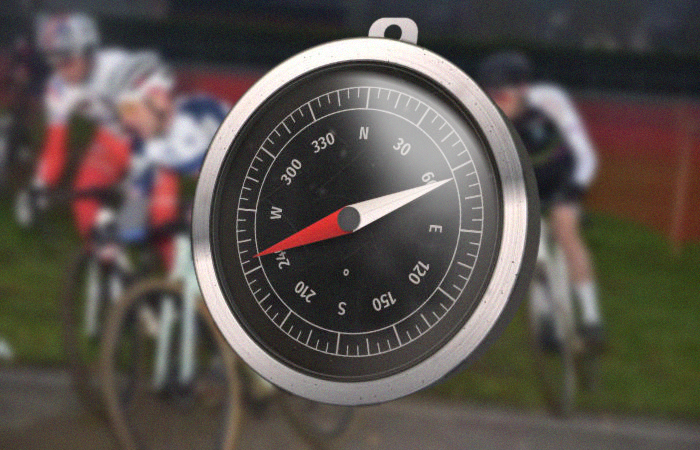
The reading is 245,°
